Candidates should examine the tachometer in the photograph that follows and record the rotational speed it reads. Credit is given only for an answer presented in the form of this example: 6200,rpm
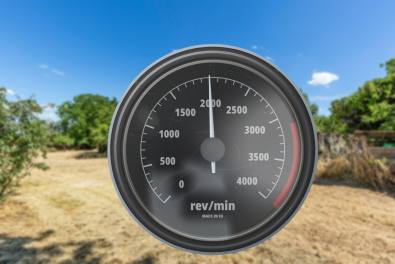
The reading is 2000,rpm
